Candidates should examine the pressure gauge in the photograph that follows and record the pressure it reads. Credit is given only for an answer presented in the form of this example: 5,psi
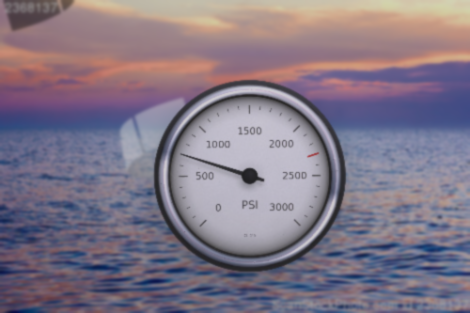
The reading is 700,psi
